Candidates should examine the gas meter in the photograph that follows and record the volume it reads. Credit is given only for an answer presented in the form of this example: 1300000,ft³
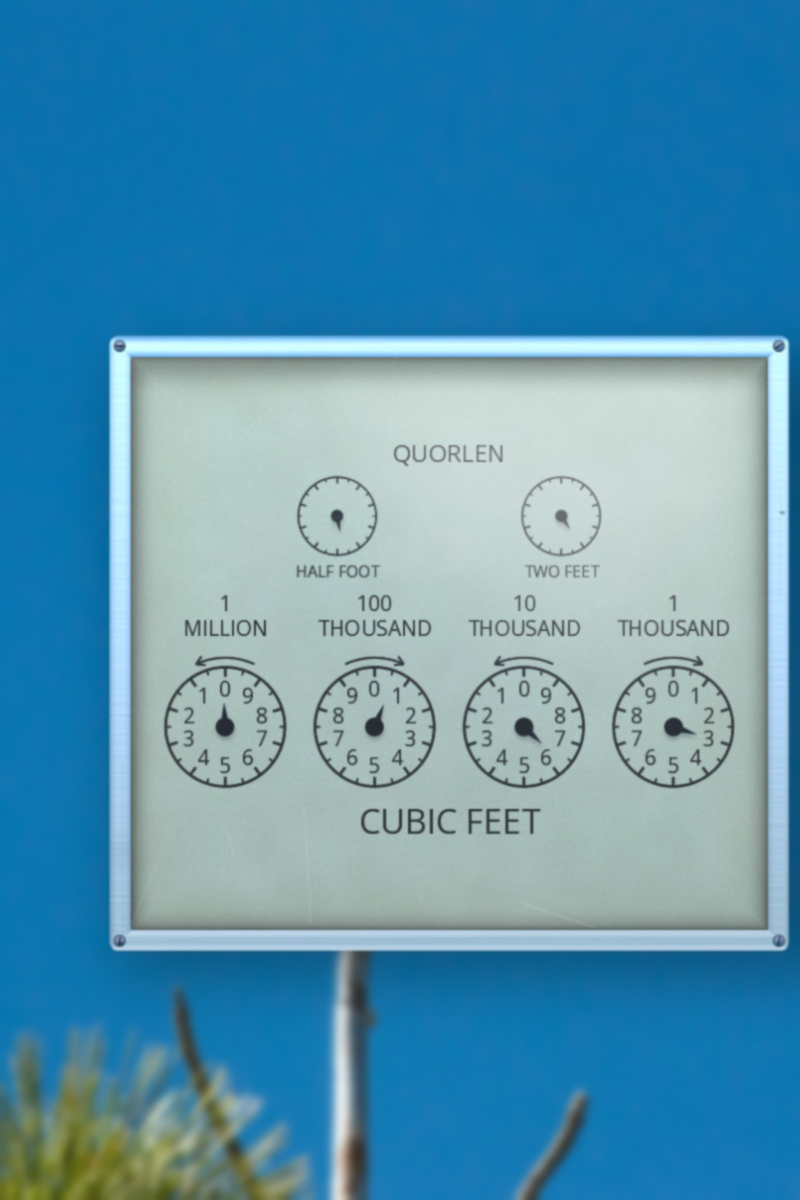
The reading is 6300,ft³
